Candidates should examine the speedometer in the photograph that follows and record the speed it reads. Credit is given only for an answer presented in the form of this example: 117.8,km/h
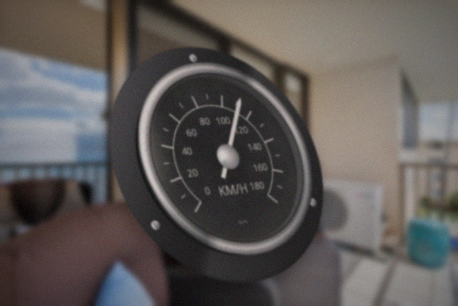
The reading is 110,km/h
